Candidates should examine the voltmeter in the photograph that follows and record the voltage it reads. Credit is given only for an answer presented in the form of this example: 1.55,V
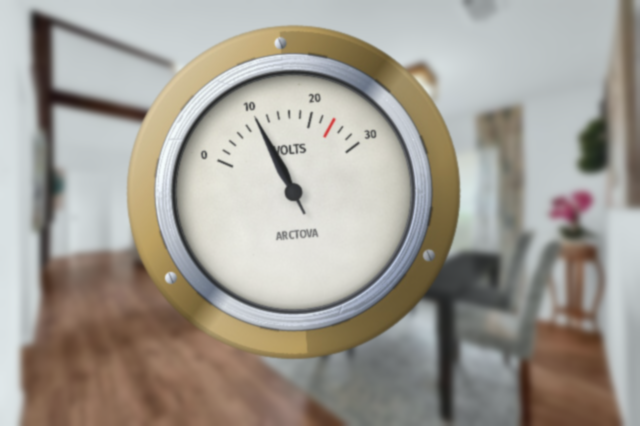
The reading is 10,V
